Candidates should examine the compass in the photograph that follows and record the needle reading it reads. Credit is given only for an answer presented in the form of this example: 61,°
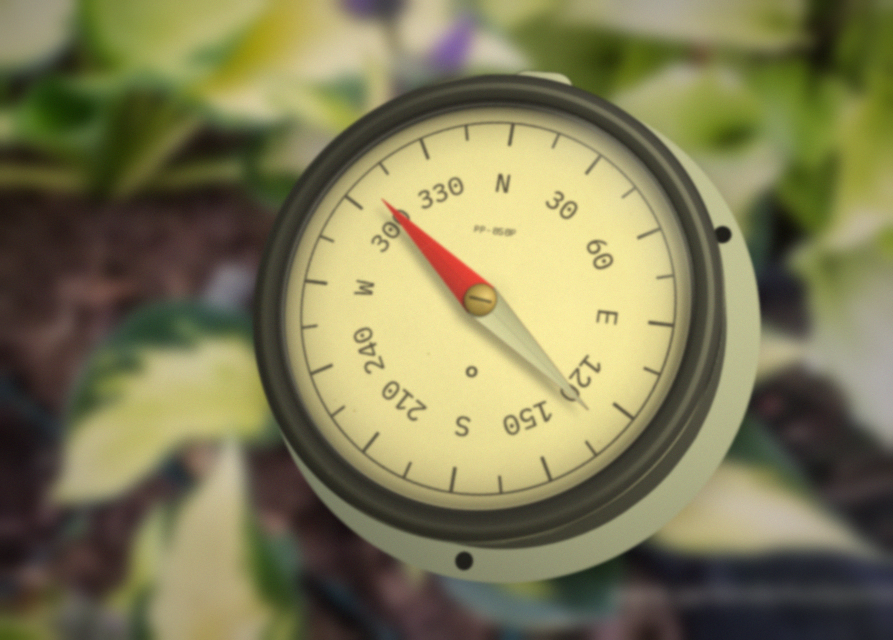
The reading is 307.5,°
